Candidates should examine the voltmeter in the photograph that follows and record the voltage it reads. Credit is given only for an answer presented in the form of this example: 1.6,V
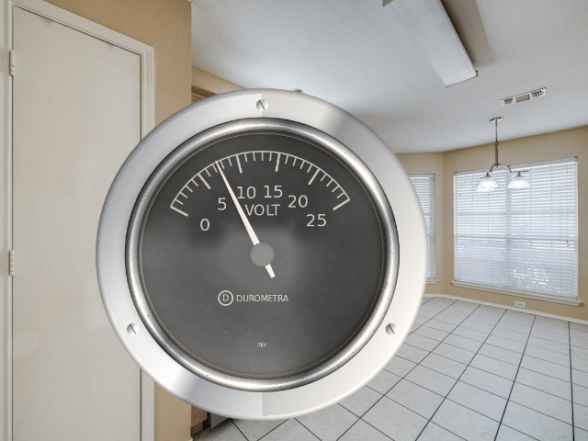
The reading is 7.5,V
